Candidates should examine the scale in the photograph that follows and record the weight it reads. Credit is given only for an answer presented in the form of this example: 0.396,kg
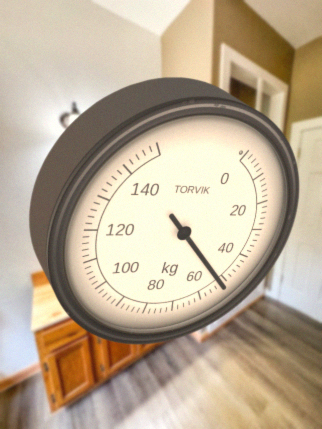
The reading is 52,kg
